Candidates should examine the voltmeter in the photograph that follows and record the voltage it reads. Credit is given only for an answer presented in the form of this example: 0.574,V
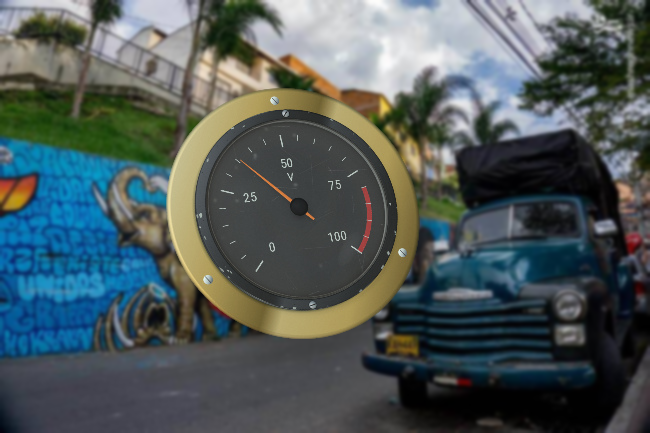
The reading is 35,V
